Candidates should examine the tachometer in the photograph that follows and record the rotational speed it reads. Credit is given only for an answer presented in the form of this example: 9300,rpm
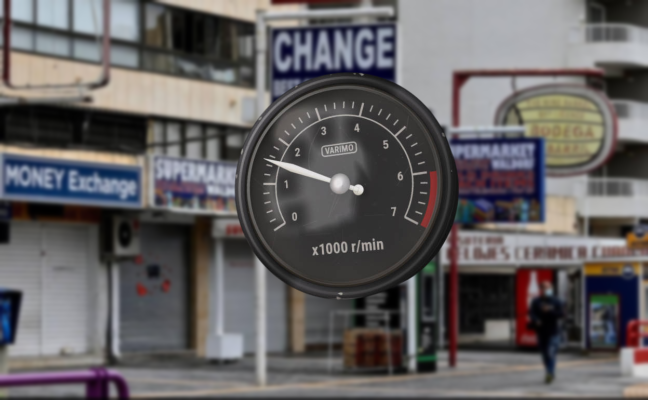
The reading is 1500,rpm
